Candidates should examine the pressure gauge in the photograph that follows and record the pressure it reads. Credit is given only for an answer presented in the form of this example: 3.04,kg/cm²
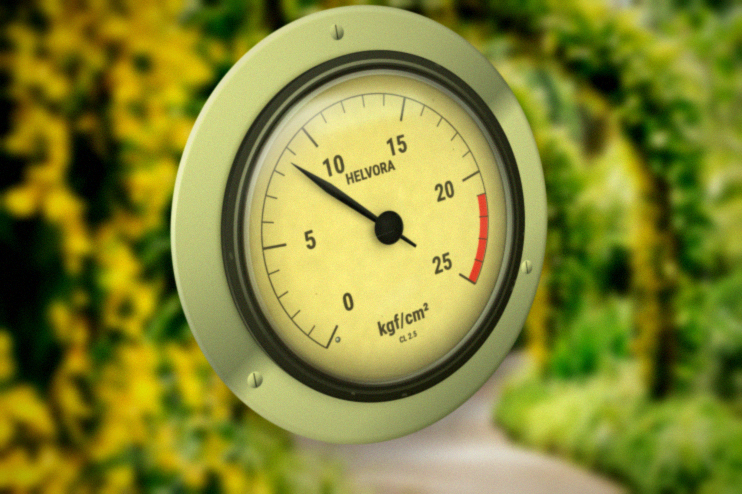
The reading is 8.5,kg/cm²
